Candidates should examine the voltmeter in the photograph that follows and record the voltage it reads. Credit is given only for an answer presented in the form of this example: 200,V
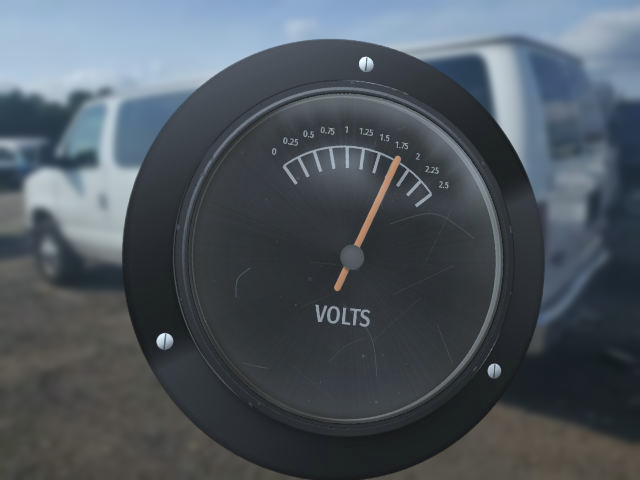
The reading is 1.75,V
